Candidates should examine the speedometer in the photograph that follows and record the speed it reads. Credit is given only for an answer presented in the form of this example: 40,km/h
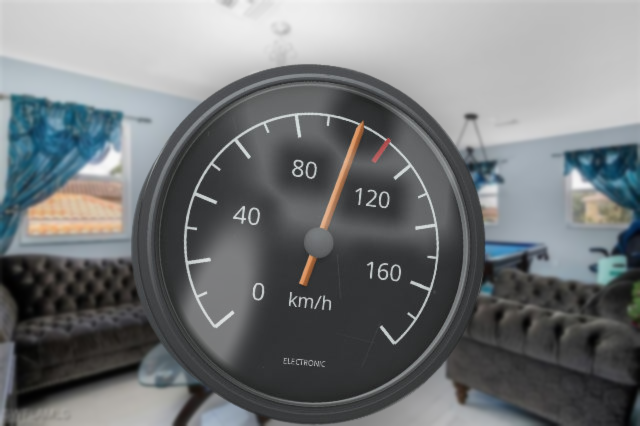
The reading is 100,km/h
